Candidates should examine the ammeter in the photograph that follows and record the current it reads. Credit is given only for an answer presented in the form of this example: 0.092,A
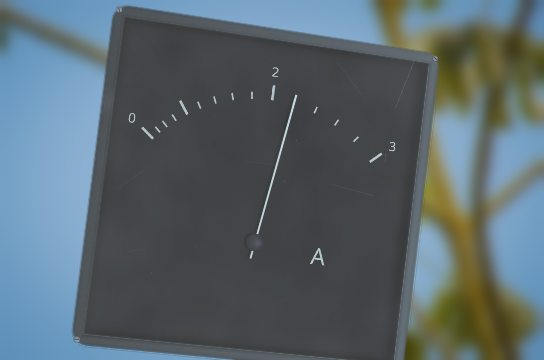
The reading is 2.2,A
